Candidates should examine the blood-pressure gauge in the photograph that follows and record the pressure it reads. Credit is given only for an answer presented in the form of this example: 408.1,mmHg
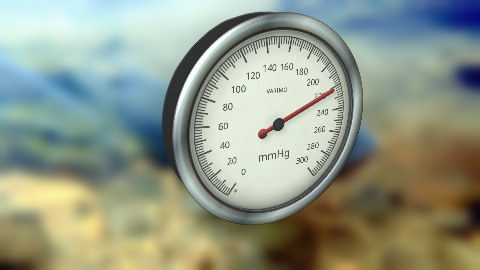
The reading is 220,mmHg
